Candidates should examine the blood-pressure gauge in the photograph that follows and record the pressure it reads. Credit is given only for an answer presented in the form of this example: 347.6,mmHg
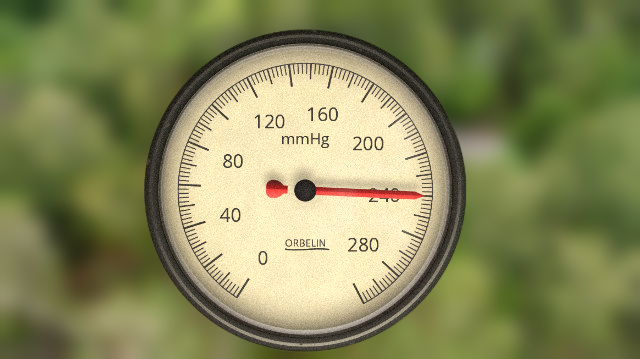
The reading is 240,mmHg
